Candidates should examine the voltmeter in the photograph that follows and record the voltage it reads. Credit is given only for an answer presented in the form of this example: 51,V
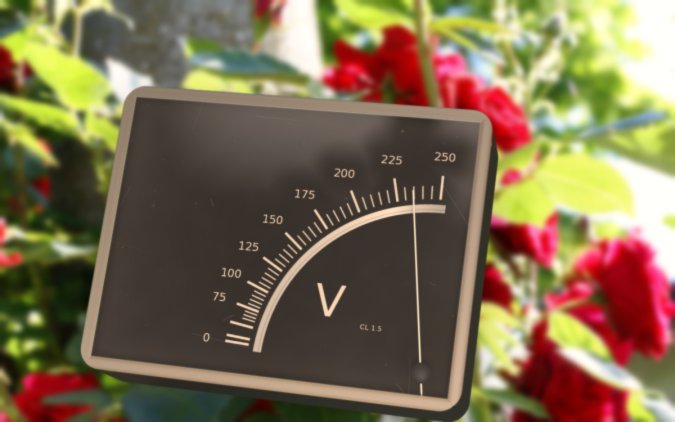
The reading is 235,V
